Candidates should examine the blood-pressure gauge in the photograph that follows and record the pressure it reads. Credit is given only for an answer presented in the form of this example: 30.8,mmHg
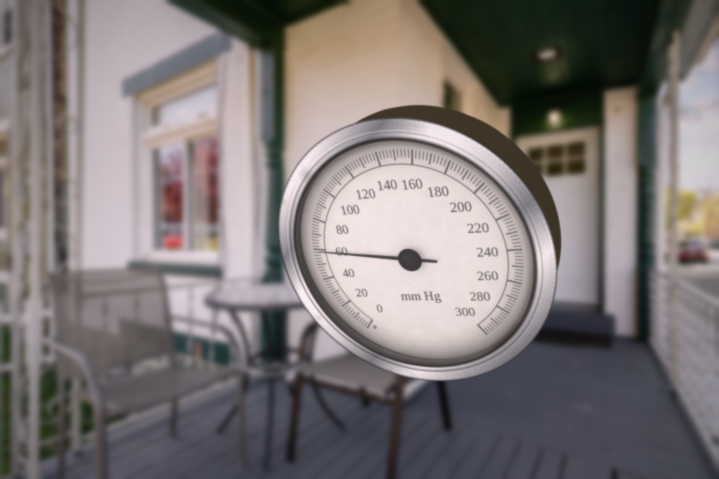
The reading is 60,mmHg
